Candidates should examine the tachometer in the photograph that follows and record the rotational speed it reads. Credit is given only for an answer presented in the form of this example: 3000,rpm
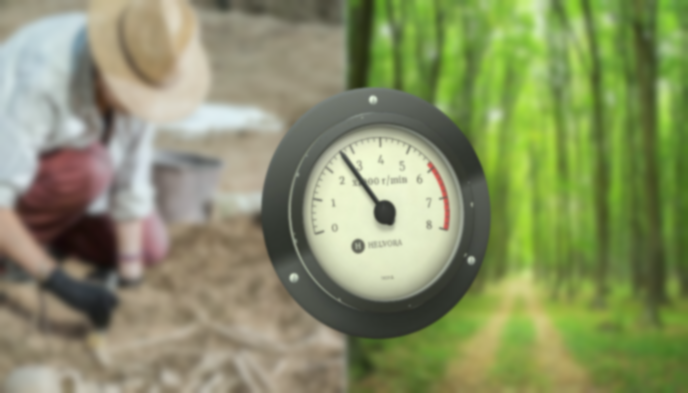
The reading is 2600,rpm
